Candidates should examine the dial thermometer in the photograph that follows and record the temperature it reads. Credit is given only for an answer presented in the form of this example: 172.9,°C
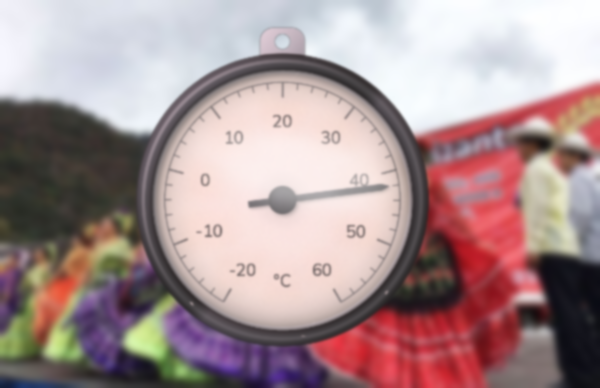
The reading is 42,°C
